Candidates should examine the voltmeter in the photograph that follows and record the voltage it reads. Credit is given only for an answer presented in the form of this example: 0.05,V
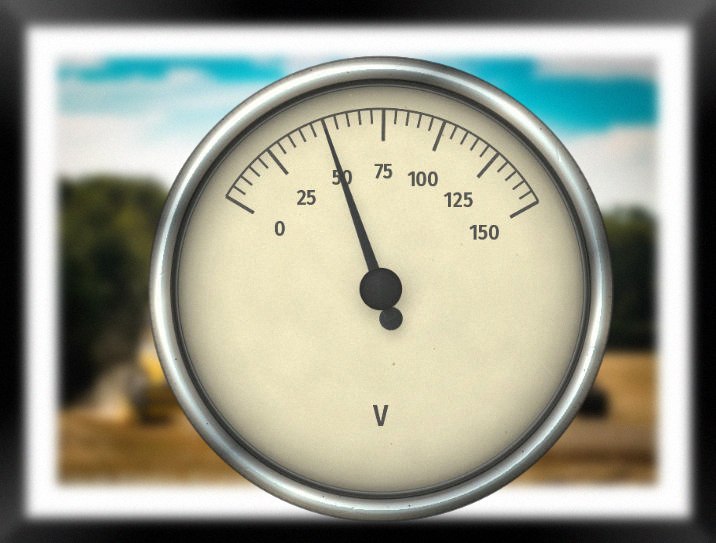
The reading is 50,V
